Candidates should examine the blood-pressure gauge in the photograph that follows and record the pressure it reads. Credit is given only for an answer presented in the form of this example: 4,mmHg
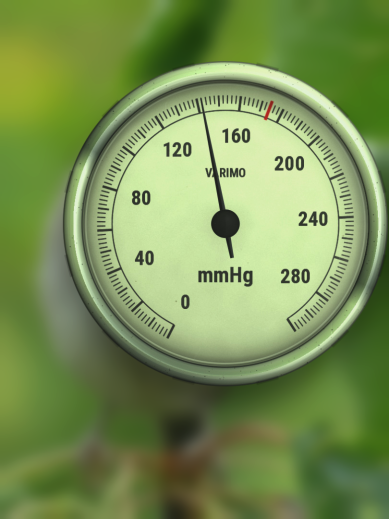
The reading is 142,mmHg
